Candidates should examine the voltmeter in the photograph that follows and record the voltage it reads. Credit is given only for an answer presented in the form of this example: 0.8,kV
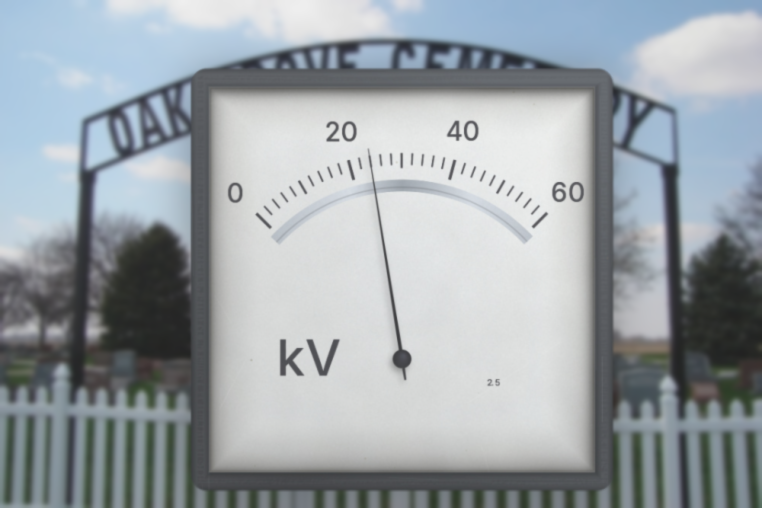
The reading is 24,kV
